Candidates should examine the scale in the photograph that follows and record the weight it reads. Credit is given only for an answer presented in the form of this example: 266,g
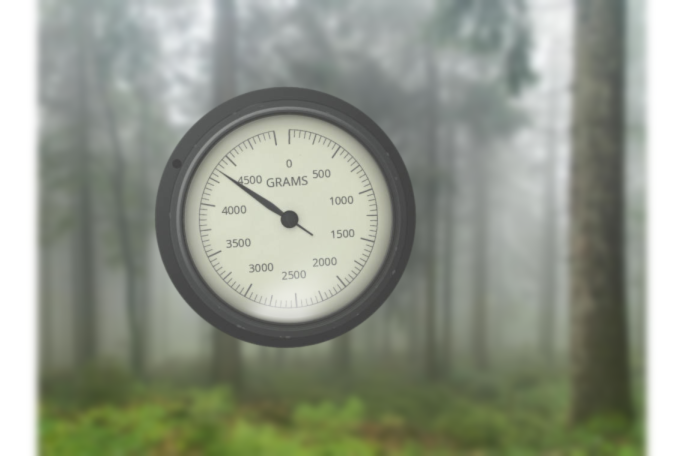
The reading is 4350,g
